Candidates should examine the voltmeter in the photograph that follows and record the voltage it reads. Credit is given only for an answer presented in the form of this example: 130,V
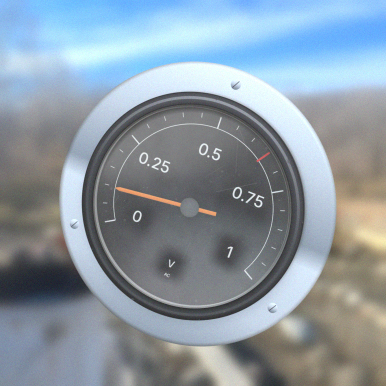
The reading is 0.1,V
